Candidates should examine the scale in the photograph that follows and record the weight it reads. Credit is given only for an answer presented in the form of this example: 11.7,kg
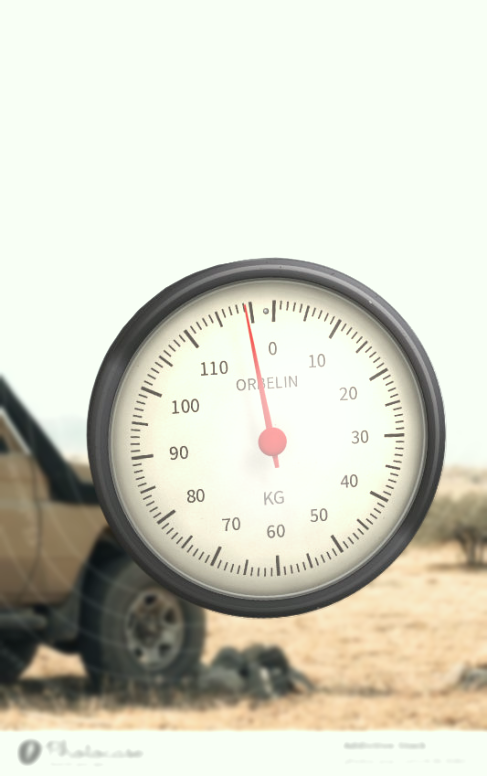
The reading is 119,kg
